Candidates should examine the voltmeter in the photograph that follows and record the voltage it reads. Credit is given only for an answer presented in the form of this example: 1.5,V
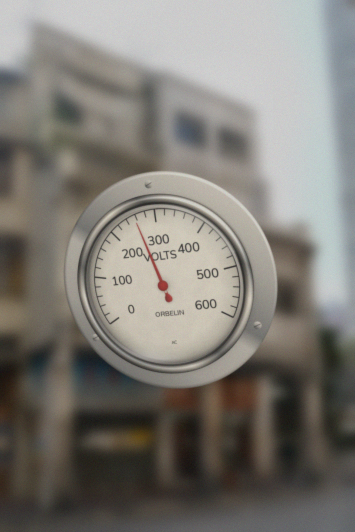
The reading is 260,V
